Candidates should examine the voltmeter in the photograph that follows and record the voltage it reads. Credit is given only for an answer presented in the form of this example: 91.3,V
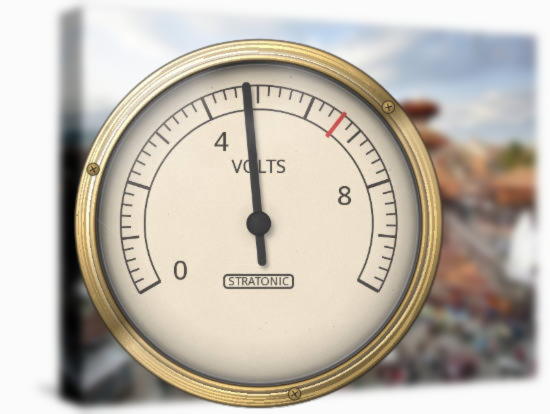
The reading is 4.8,V
